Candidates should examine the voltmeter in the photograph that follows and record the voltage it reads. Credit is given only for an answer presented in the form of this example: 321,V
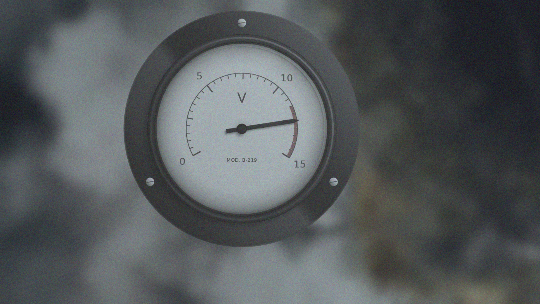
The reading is 12.5,V
